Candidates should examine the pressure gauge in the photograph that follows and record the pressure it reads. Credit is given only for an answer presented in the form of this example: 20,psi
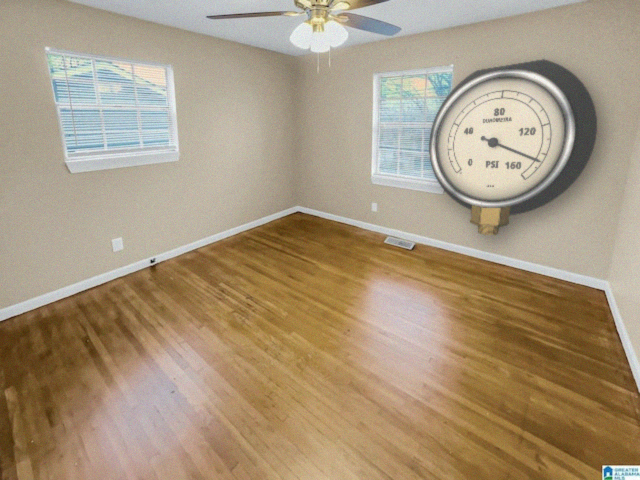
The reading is 145,psi
